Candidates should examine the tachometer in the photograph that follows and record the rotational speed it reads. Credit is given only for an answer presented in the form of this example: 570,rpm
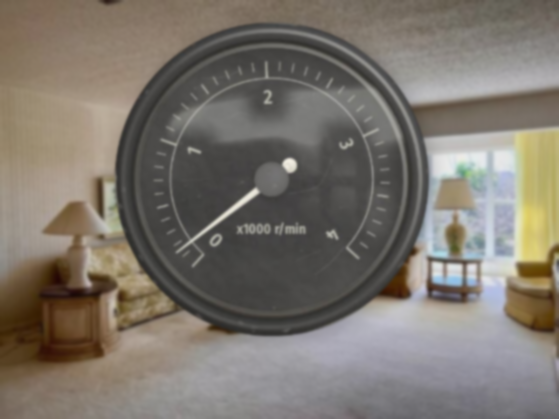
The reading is 150,rpm
